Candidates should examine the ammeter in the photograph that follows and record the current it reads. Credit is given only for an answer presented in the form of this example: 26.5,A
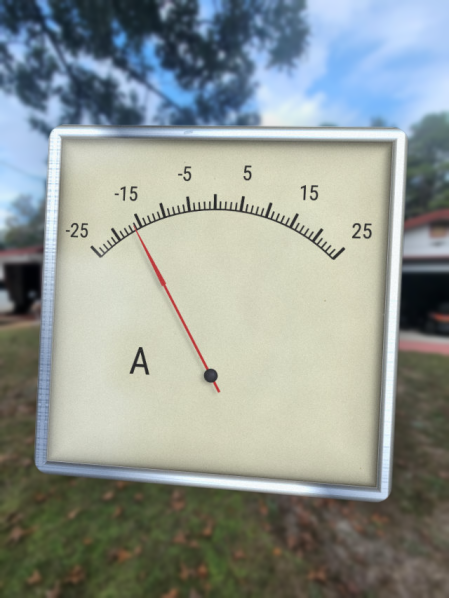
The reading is -16,A
